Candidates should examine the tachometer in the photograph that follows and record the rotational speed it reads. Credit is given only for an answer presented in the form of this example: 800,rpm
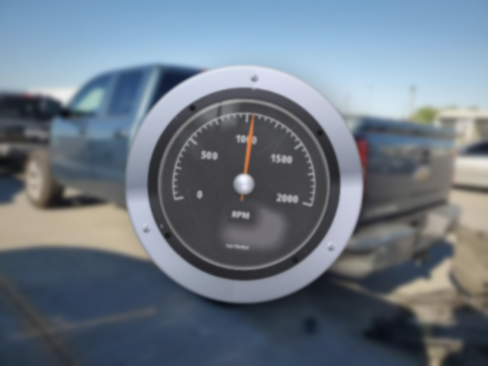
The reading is 1050,rpm
